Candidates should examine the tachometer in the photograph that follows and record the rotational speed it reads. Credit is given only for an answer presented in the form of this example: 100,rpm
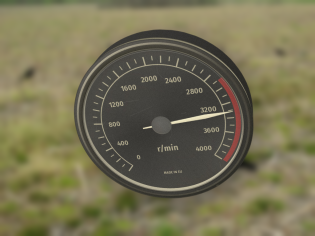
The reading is 3300,rpm
